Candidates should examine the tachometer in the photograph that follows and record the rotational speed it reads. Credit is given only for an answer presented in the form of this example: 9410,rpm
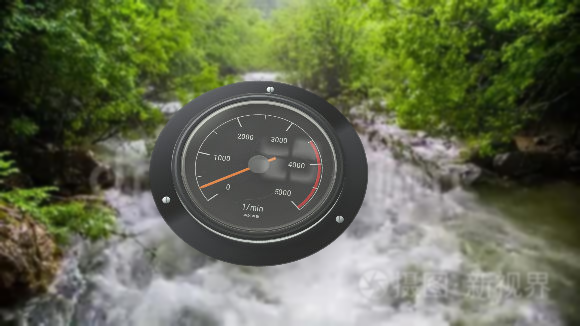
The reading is 250,rpm
